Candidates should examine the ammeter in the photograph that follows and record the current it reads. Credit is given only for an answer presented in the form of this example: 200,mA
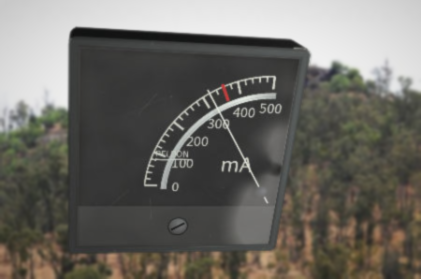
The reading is 320,mA
